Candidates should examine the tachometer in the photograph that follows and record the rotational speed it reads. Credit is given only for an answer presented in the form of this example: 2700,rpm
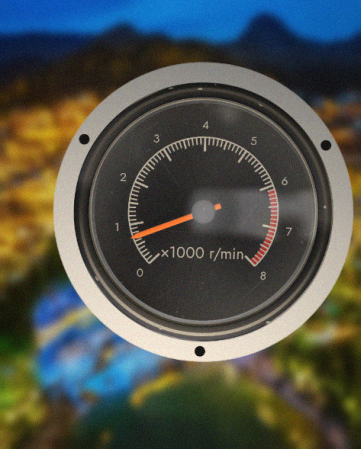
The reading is 700,rpm
